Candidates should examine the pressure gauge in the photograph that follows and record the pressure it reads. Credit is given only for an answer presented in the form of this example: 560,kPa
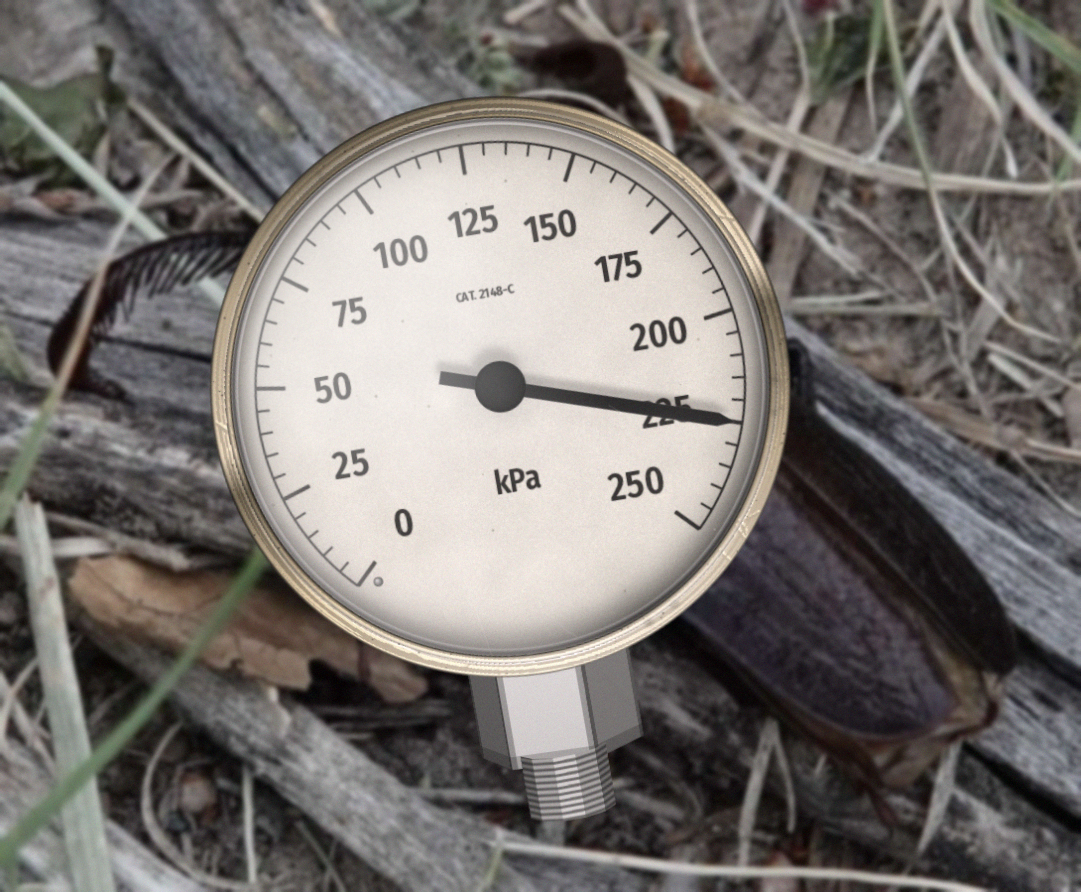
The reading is 225,kPa
